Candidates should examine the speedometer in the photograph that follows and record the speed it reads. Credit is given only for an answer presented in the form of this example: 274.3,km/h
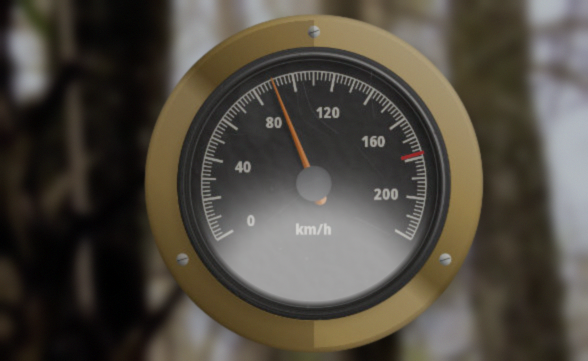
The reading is 90,km/h
